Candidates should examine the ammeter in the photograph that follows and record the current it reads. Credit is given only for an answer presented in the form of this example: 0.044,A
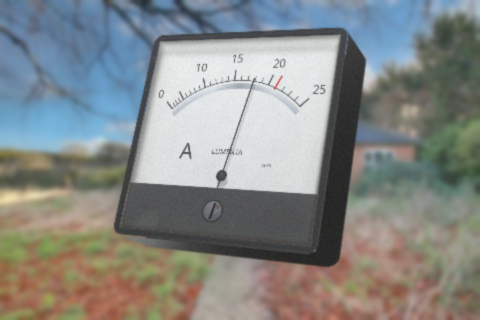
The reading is 18,A
